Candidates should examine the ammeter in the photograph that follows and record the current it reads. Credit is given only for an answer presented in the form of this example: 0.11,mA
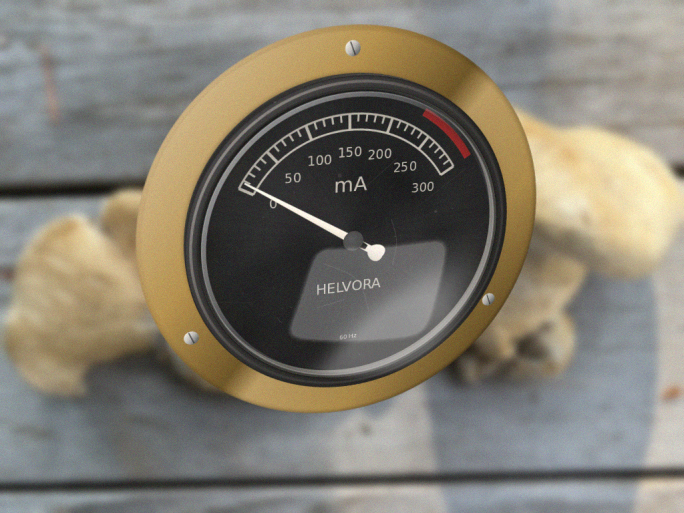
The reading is 10,mA
